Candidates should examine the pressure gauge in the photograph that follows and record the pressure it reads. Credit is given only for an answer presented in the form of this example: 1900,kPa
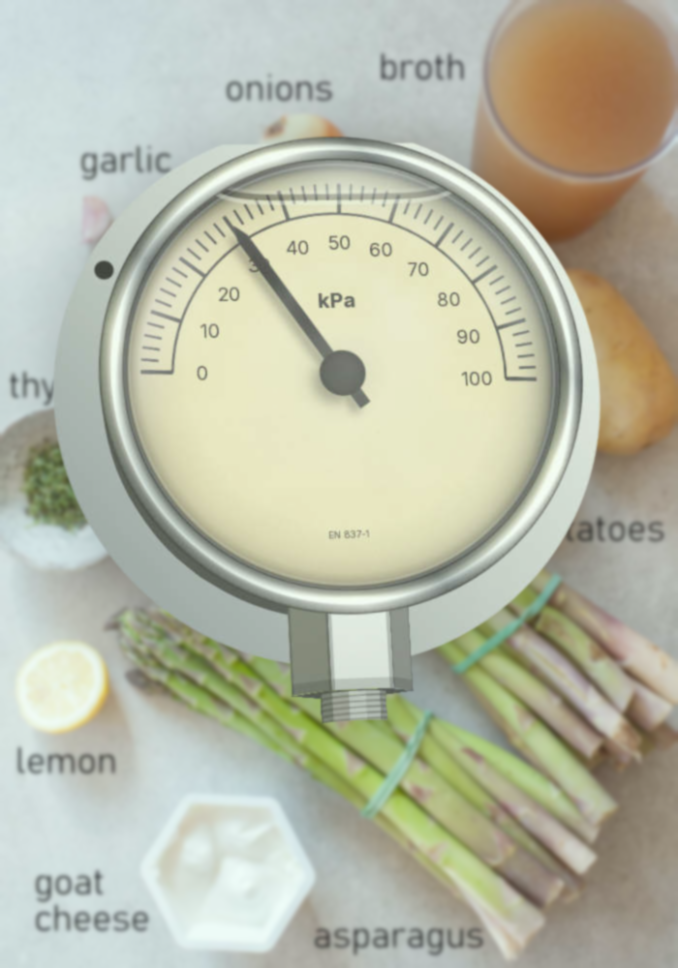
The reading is 30,kPa
